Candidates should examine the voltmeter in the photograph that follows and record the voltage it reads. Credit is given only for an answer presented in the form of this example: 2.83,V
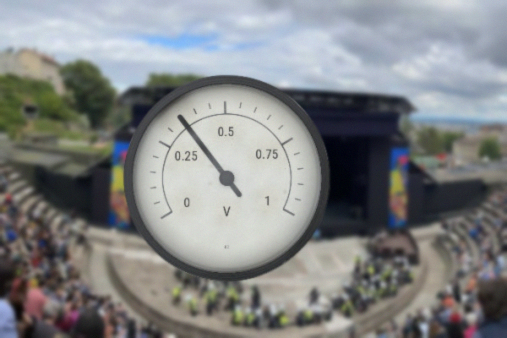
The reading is 0.35,V
